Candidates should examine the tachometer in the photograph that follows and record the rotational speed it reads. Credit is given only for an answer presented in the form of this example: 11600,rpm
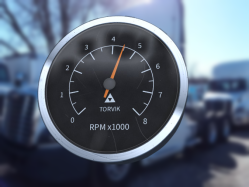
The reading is 4500,rpm
